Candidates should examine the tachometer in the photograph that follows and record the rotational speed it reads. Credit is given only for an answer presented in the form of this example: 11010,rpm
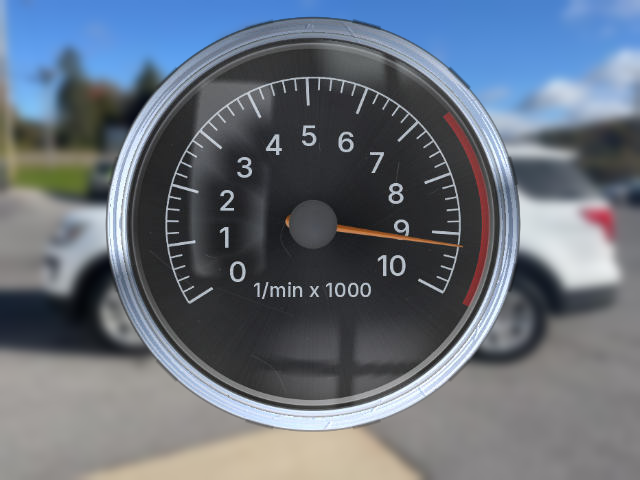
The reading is 9200,rpm
